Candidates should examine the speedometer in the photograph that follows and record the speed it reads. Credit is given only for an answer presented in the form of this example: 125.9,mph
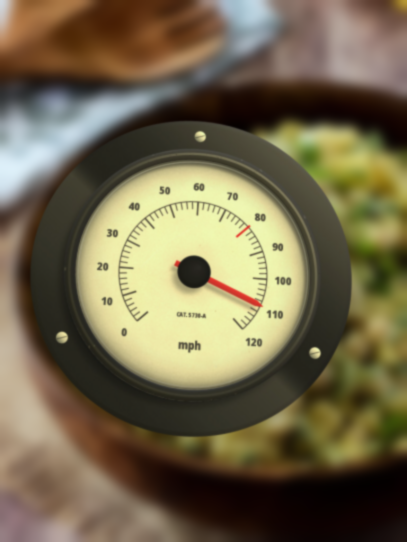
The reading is 110,mph
